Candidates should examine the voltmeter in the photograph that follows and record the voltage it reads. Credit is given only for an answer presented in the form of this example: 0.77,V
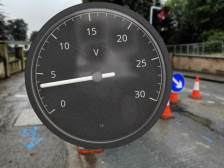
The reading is 3.5,V
